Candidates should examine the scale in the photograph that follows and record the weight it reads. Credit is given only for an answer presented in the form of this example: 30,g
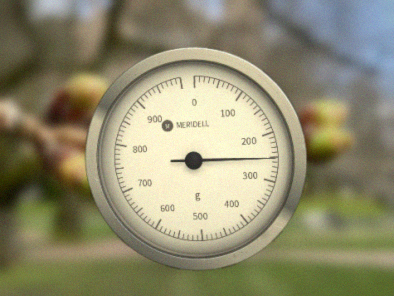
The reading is 250,g
